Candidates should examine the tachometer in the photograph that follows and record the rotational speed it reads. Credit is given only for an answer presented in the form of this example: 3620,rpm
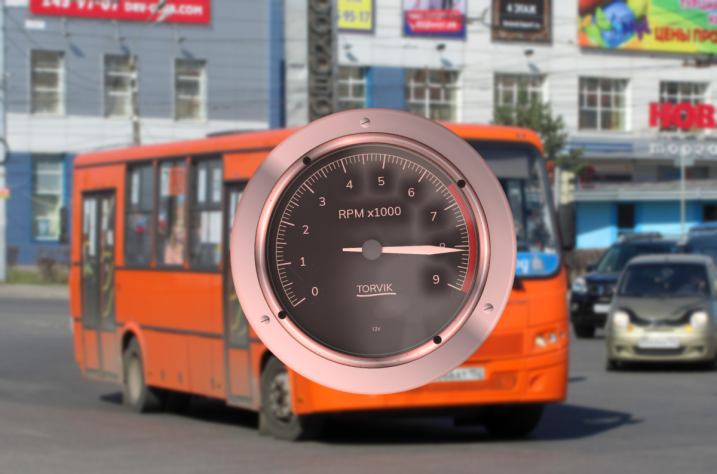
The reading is 8100,rpm
